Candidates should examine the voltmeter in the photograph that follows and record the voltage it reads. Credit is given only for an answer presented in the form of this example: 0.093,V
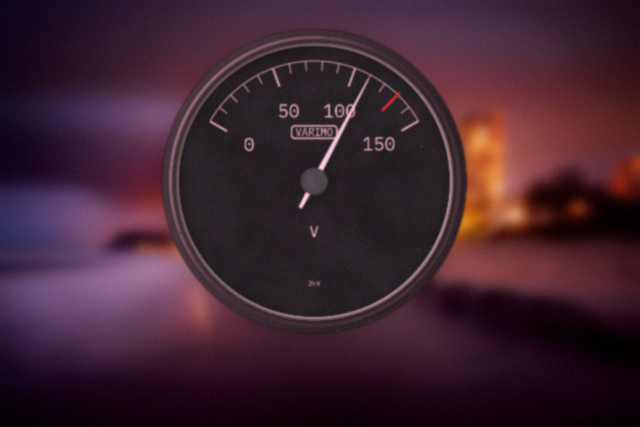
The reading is 110,V
